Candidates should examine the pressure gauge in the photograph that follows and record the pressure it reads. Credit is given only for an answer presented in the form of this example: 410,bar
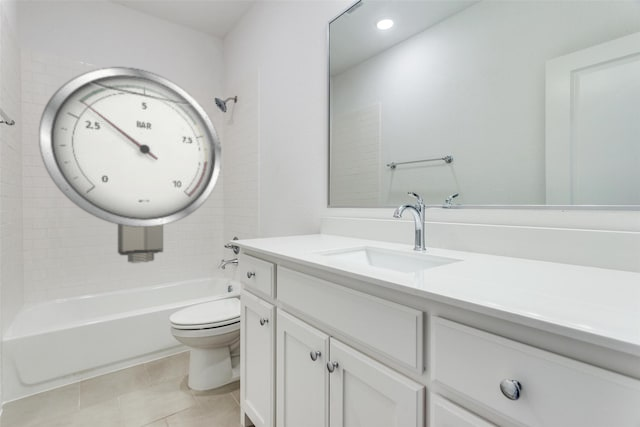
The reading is 3,bar
